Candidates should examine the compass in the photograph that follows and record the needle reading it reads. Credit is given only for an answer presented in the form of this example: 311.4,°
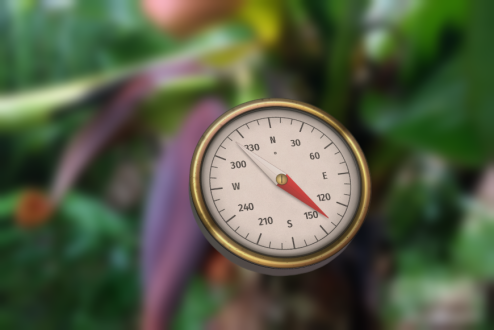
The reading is 140,°
